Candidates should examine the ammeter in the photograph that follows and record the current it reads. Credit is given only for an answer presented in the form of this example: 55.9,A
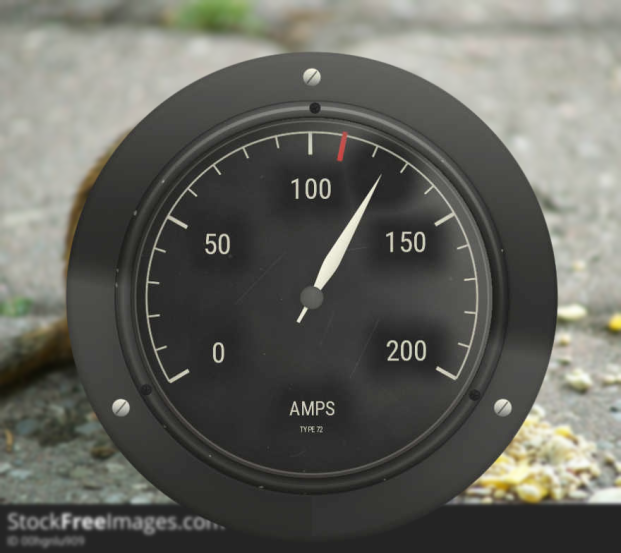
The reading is 125,A
